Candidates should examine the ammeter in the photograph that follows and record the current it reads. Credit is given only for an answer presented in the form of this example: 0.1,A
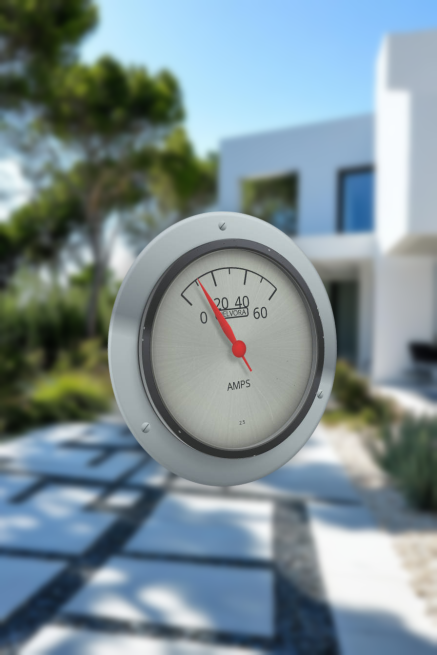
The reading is 10,A
